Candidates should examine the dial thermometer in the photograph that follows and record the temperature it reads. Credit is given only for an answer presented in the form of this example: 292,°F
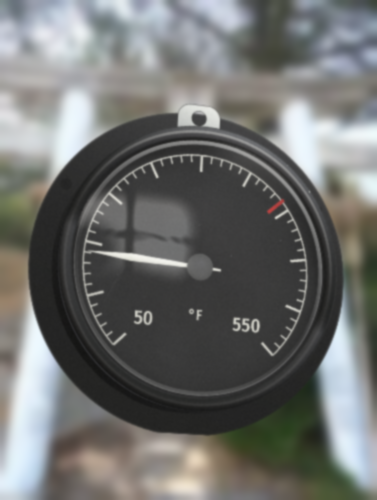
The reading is 140,°F
